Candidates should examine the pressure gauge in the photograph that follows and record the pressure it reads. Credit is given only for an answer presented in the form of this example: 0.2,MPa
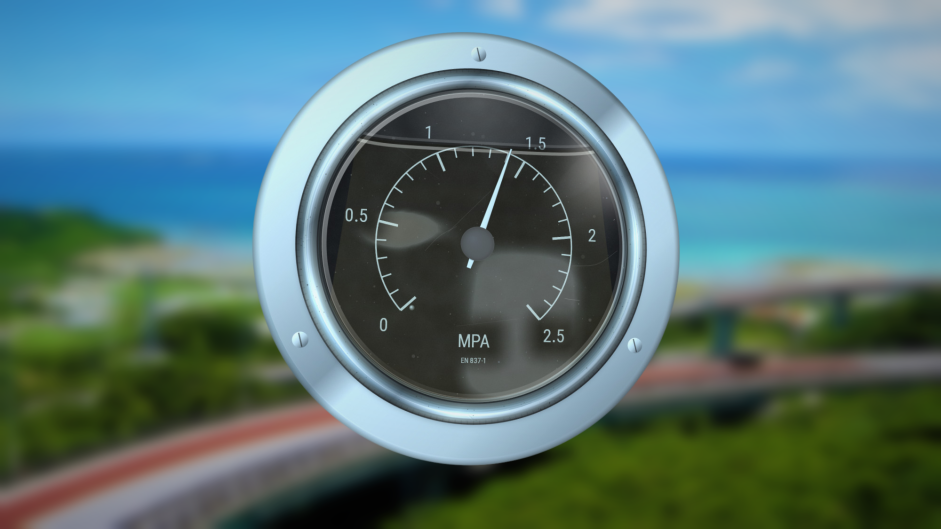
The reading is 1.4,MPa
